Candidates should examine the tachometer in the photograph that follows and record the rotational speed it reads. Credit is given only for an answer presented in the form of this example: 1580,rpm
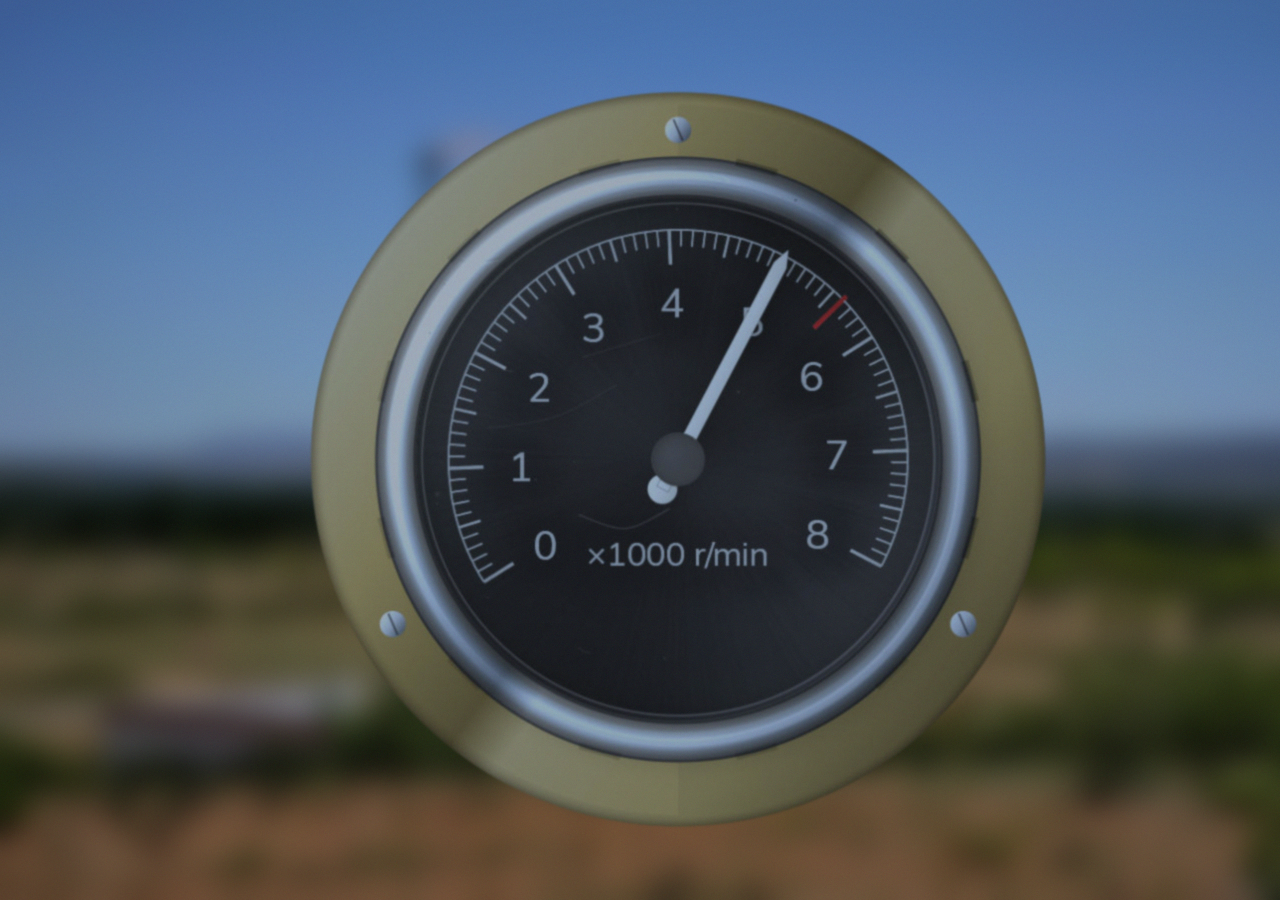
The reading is 5000,rpm
